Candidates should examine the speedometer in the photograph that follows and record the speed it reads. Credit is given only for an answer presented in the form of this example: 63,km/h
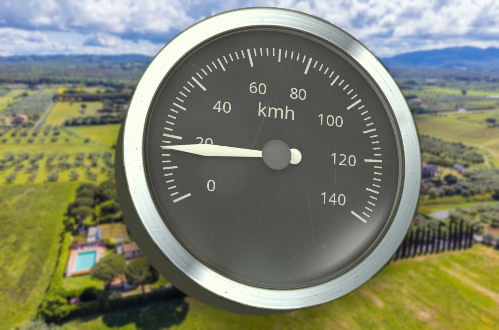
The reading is 16,km/h
